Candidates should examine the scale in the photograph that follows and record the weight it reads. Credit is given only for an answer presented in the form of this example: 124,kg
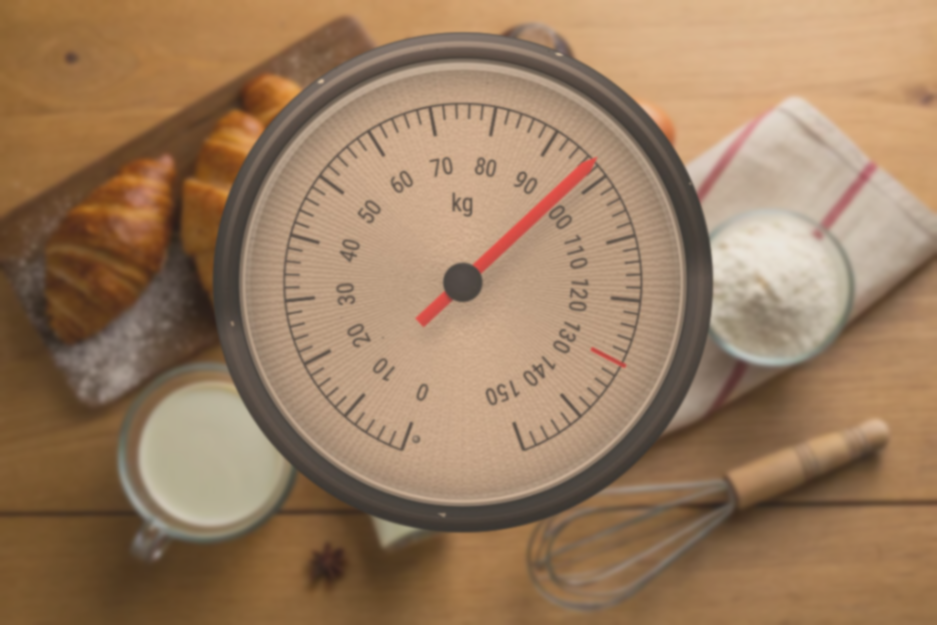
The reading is 97,kg
